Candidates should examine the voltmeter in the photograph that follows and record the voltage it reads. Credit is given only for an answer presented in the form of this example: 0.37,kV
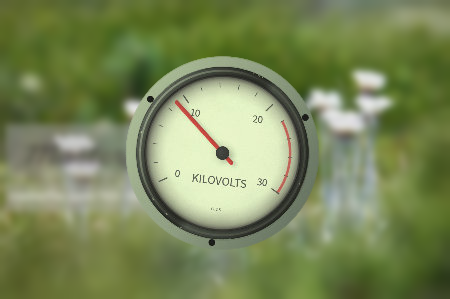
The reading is 9,kV
